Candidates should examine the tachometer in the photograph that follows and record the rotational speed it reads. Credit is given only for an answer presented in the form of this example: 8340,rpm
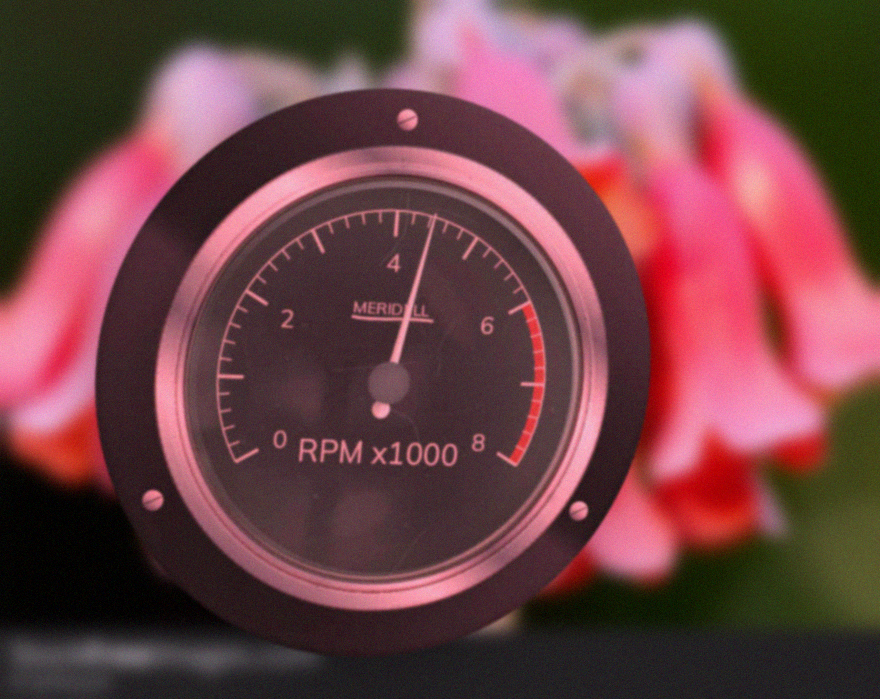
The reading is 4400,rpm
